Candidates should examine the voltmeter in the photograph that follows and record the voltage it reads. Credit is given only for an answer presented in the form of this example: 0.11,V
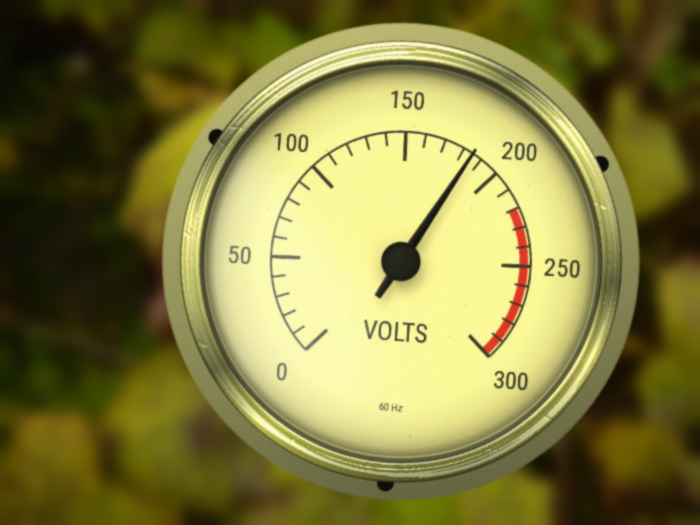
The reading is 185,V
